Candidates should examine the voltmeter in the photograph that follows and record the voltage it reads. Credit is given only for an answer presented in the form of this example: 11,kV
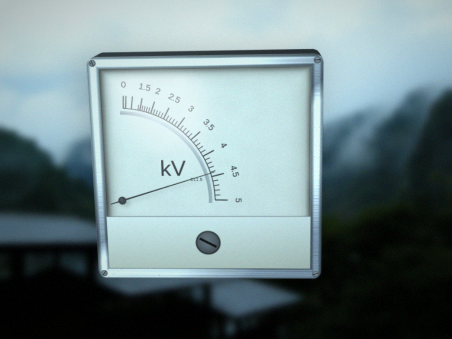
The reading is 4.4,kV
